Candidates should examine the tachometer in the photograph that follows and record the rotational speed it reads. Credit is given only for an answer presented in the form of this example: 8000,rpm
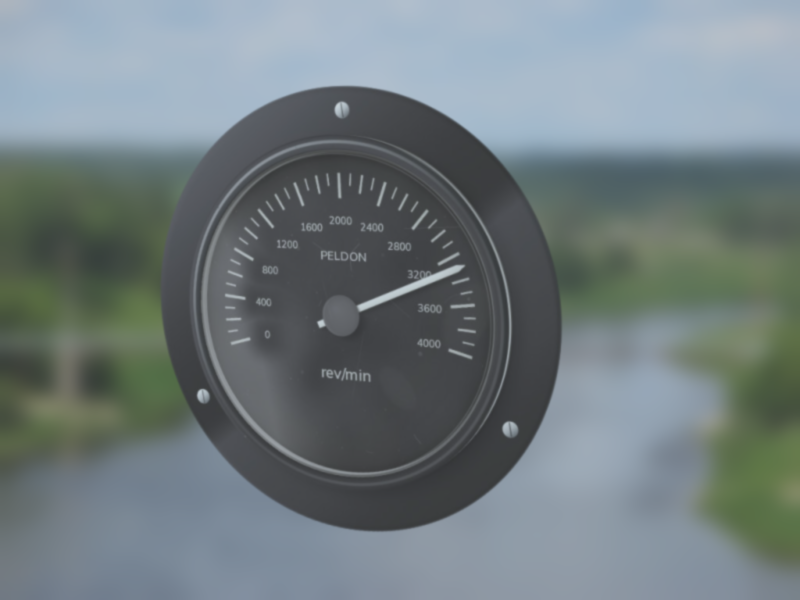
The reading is 3300,rpm
